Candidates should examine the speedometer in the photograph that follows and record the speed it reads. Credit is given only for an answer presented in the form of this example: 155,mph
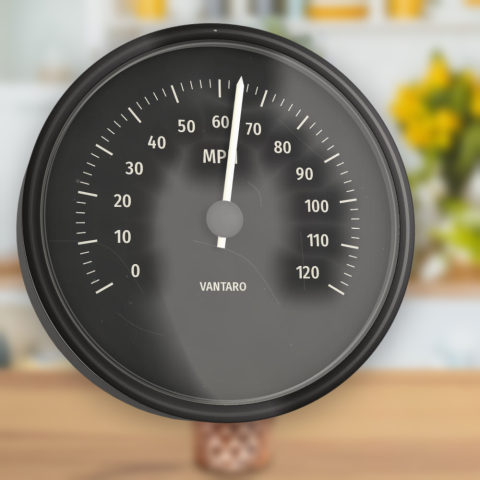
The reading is 64,mph
